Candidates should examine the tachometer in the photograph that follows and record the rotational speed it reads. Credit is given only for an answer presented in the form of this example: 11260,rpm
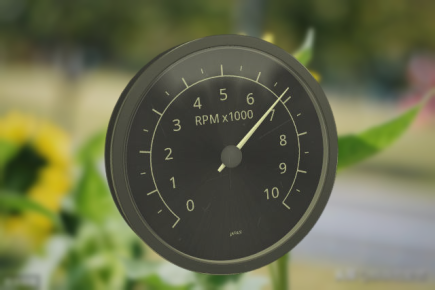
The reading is 6750,rpm
